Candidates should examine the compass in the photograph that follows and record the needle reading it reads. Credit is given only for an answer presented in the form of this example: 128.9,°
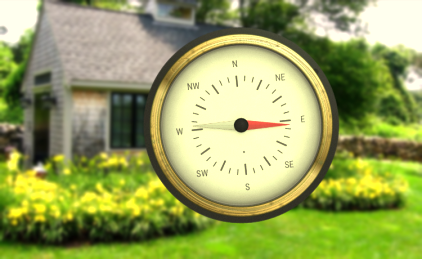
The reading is 95,°
